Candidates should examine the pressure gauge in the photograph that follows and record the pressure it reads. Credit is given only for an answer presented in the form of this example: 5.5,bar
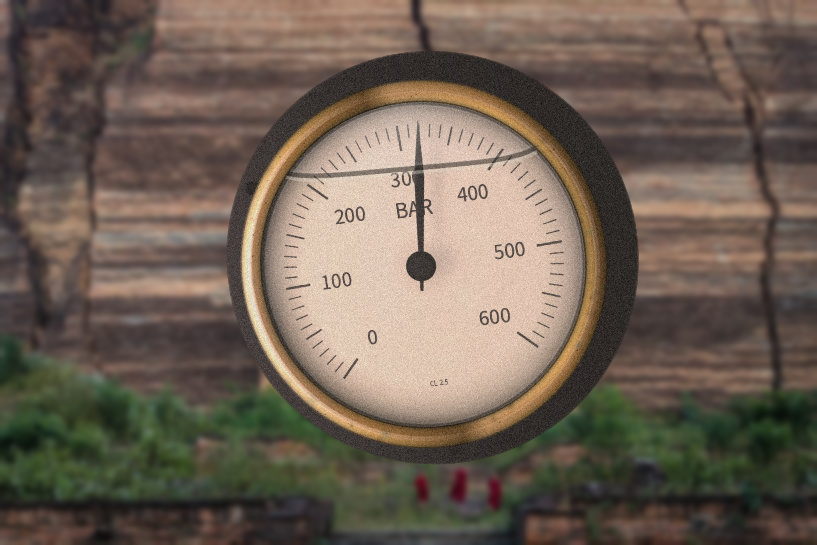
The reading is 320,bar
